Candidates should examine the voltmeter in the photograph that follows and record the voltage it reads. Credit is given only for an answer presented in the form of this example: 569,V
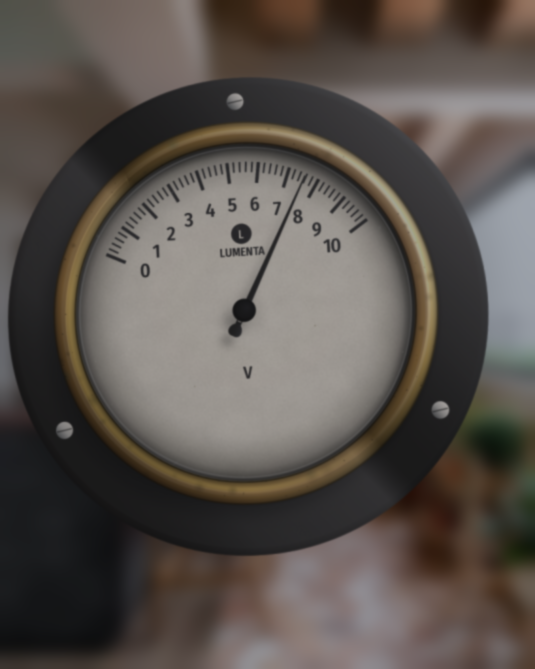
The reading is 7.6,V
